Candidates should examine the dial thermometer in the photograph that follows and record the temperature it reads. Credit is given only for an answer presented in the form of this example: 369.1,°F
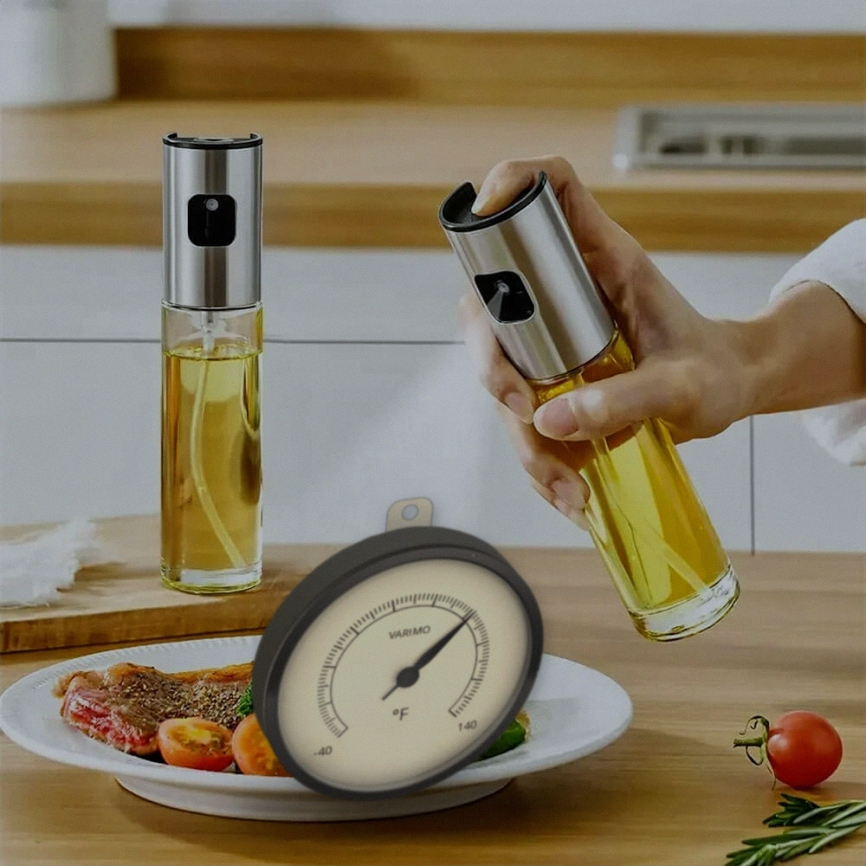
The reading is 80,°F
